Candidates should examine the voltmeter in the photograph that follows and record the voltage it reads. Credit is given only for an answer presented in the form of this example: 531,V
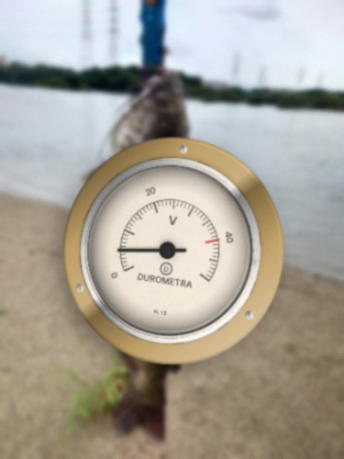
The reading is 5,V
